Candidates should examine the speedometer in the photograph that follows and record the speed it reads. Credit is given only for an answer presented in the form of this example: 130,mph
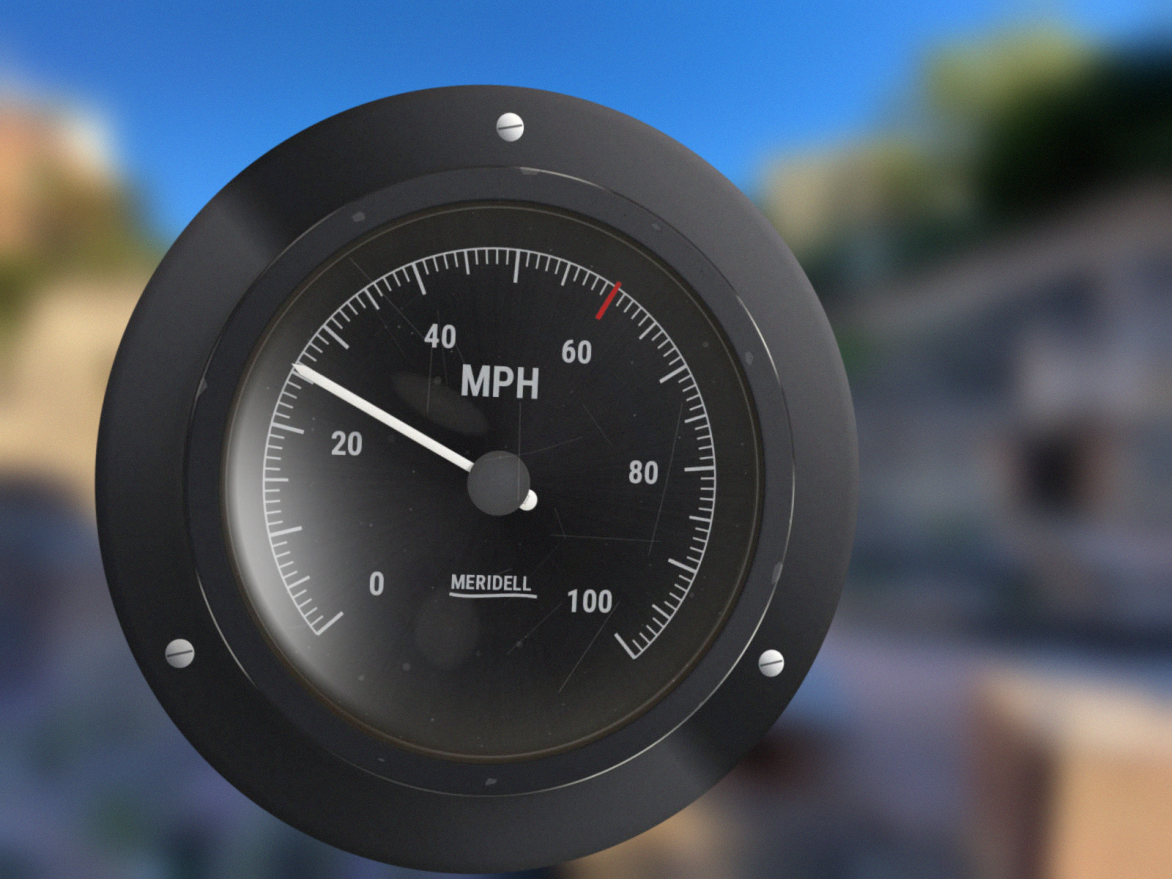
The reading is 25.5,mph
